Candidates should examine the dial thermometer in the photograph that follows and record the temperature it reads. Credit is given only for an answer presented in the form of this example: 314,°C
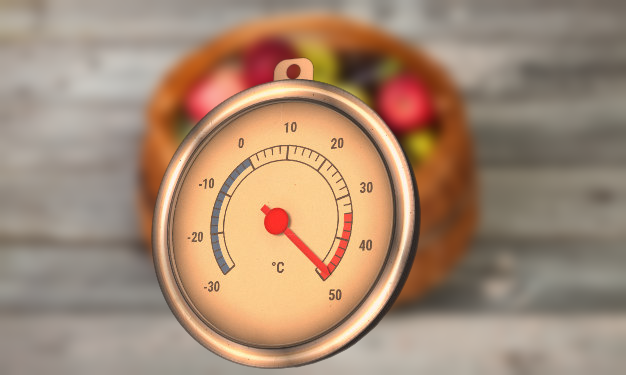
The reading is 48,°C
